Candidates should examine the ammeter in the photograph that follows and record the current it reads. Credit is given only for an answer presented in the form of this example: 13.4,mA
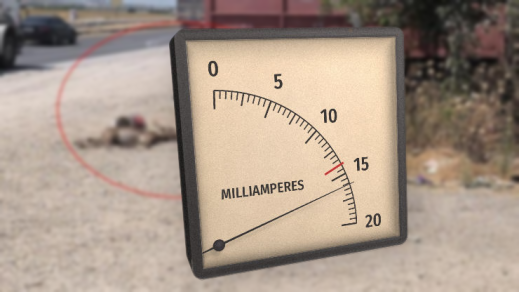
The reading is 16,mA
